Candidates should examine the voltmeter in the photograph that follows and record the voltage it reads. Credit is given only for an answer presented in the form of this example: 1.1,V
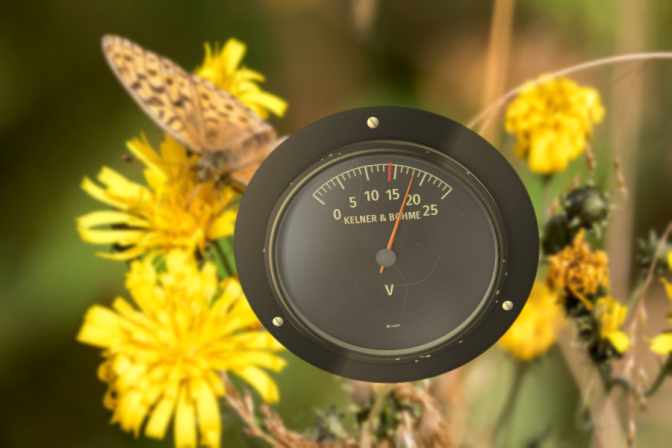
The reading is 18,V
